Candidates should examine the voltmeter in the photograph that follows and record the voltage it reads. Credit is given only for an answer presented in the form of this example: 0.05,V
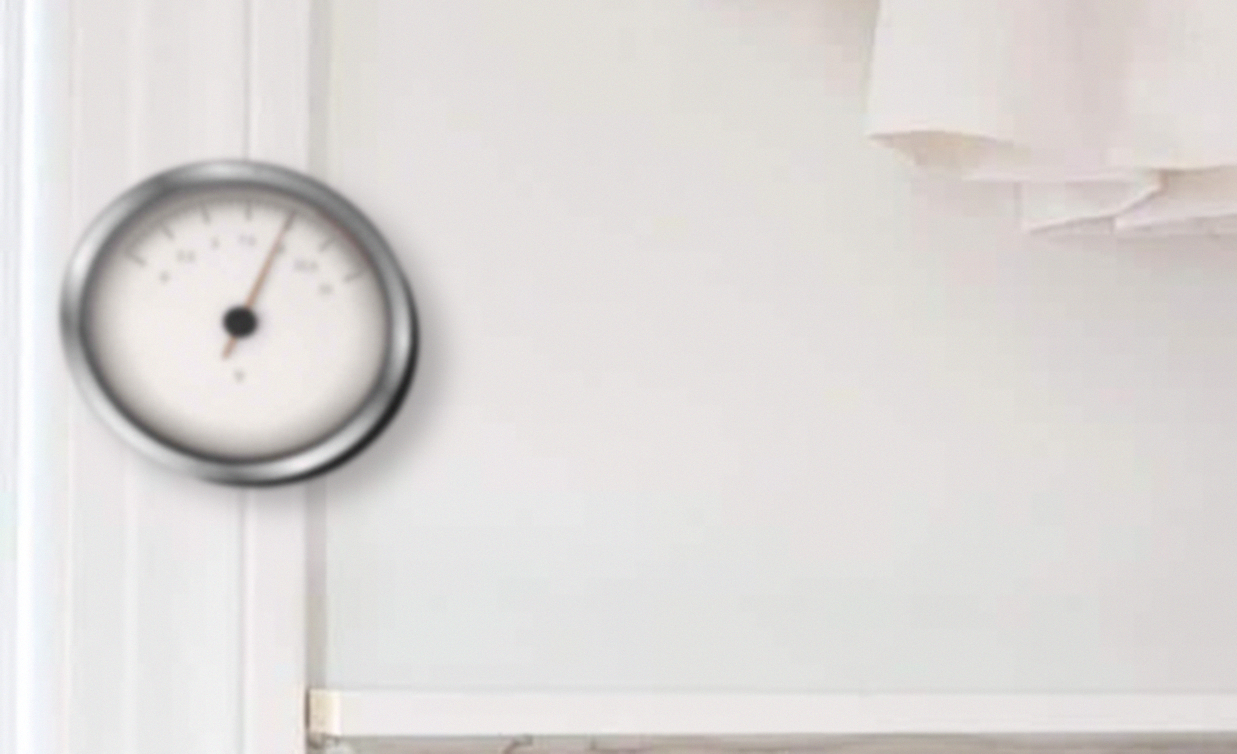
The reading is 10,V
